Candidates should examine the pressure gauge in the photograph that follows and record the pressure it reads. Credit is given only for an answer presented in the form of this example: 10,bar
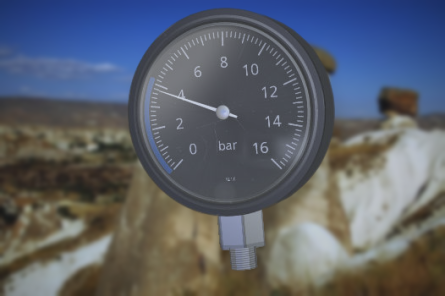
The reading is 3.8,bar
